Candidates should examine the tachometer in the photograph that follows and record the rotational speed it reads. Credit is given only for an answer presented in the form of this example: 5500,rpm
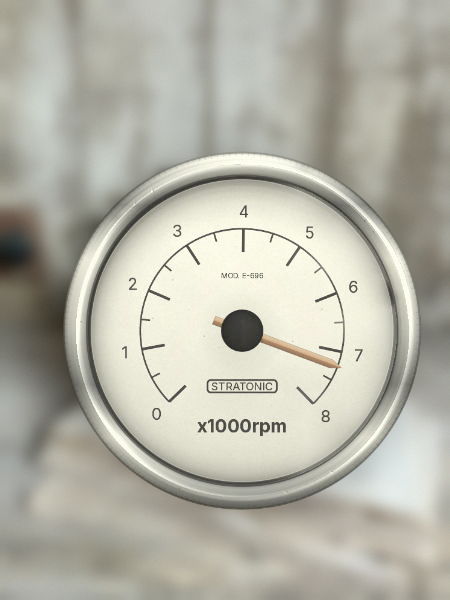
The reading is 7250,rpm
